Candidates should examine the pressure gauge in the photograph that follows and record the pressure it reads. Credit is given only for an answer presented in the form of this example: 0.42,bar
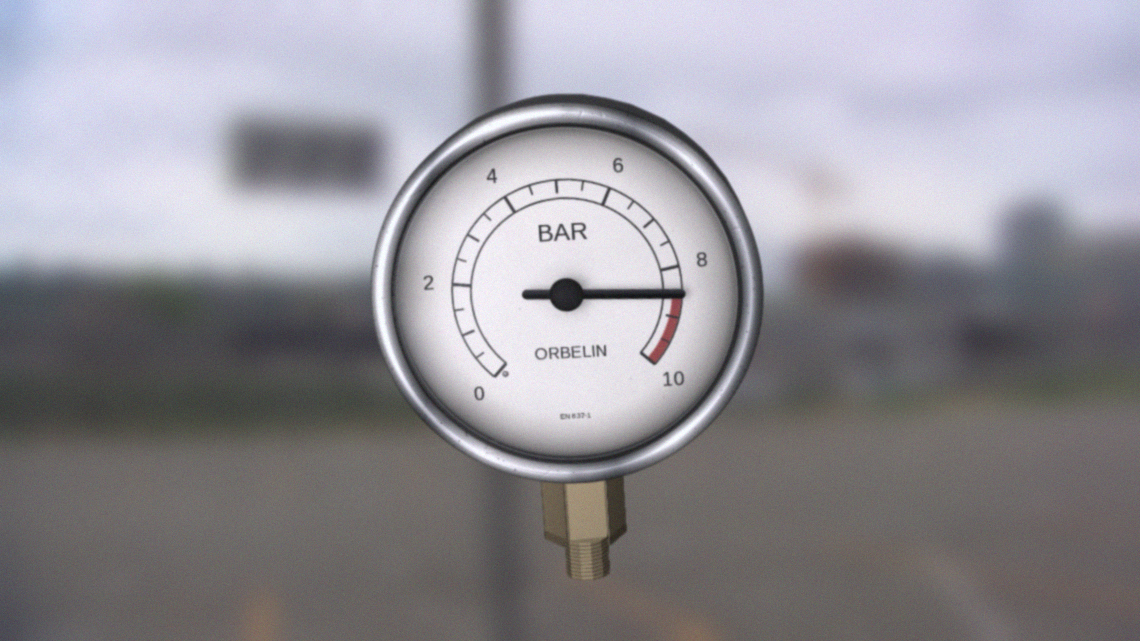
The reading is 8.5,bar
